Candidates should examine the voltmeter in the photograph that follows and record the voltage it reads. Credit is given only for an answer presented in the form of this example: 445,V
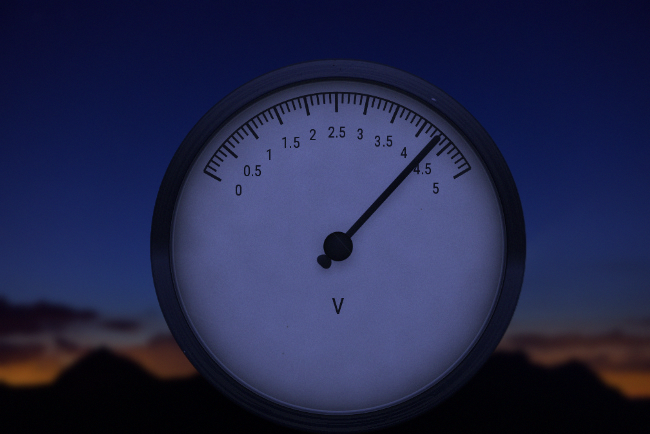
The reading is 4.3,V
